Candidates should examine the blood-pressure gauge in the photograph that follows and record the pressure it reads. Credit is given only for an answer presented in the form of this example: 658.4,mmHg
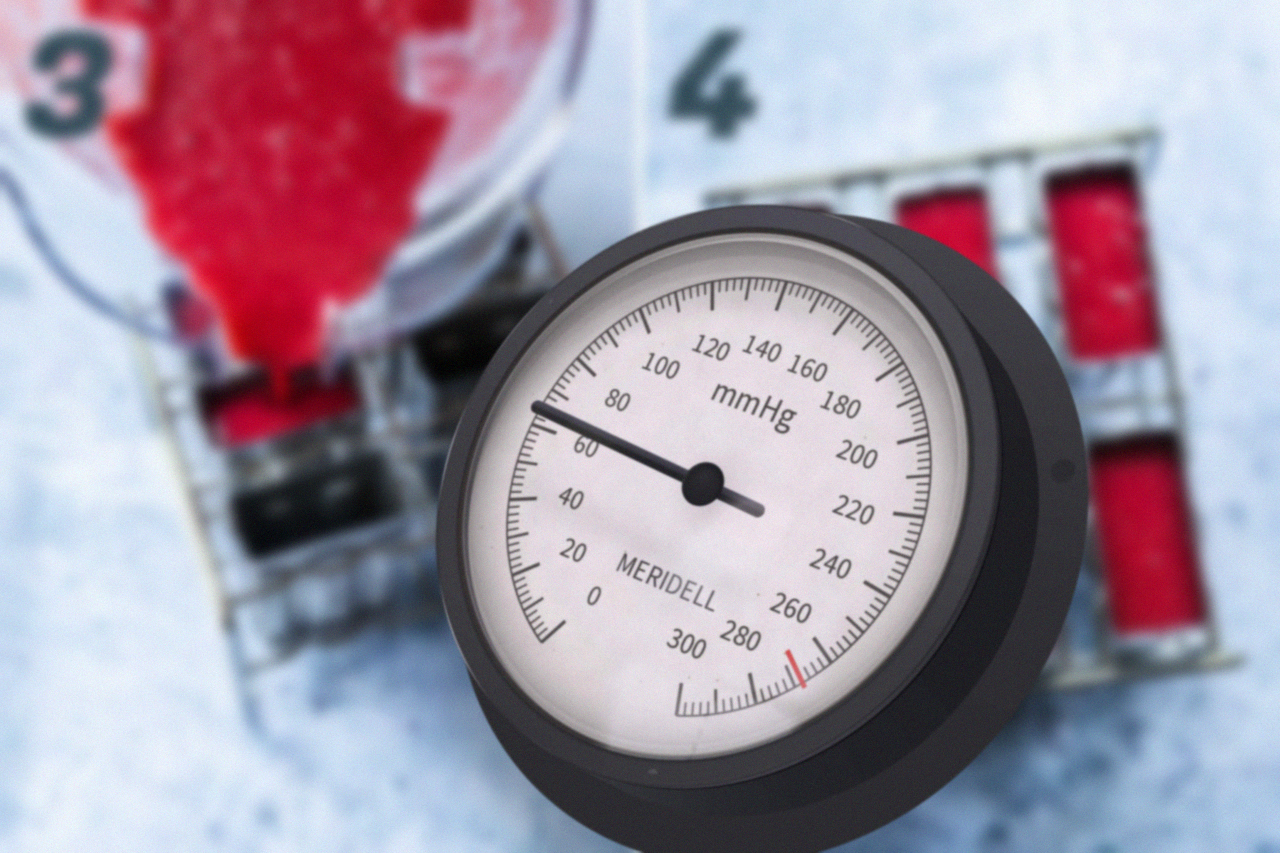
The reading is 64,mmHg
